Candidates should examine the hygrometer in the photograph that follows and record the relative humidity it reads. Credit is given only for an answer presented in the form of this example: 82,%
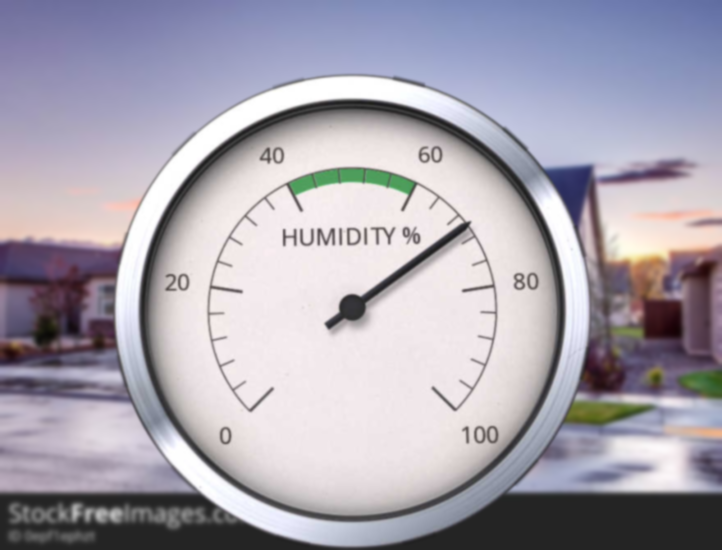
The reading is 70,%
